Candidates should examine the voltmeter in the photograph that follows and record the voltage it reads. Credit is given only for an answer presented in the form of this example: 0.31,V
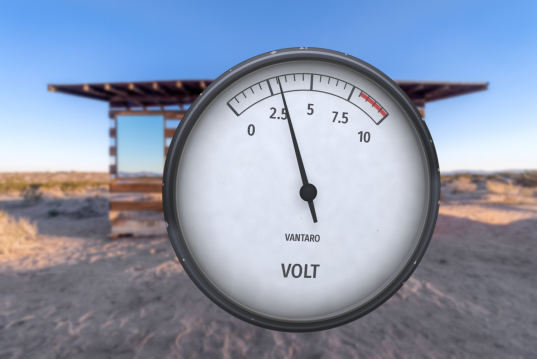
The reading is 3,V
